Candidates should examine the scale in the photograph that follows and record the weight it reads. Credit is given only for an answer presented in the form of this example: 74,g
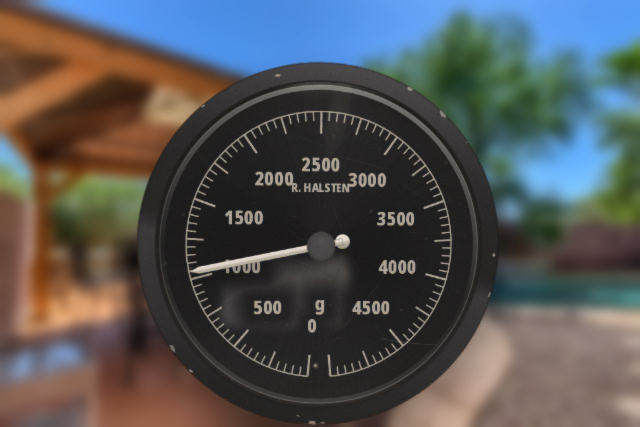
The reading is 1050,g
